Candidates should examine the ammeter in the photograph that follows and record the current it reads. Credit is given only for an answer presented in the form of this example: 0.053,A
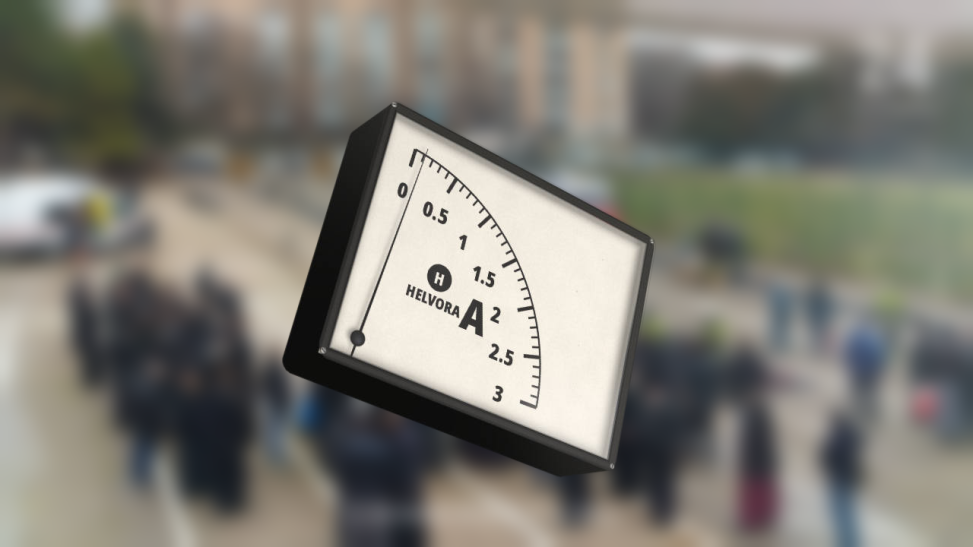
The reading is 0.1,A
